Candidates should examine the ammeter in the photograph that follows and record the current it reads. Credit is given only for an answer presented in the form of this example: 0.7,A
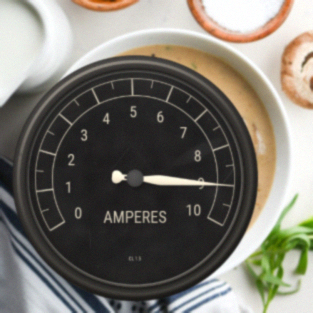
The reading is 9,A
